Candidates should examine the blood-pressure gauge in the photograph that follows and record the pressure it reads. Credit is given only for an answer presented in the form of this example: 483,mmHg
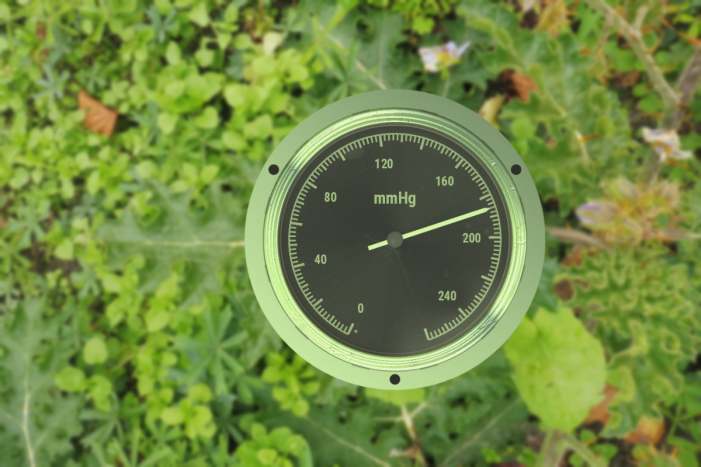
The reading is 186,mmHg
